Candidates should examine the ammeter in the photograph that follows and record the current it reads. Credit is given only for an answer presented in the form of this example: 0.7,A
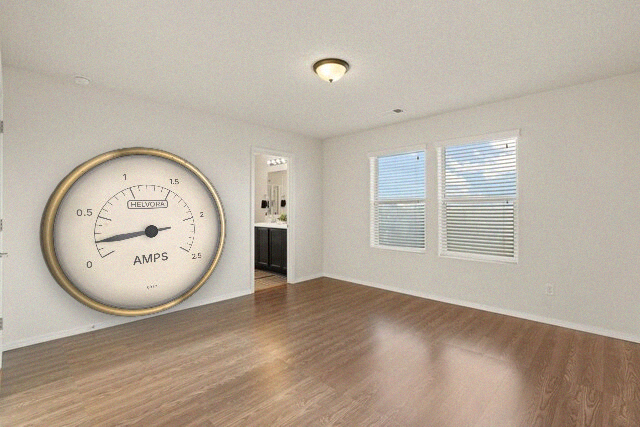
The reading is 0.2,A
